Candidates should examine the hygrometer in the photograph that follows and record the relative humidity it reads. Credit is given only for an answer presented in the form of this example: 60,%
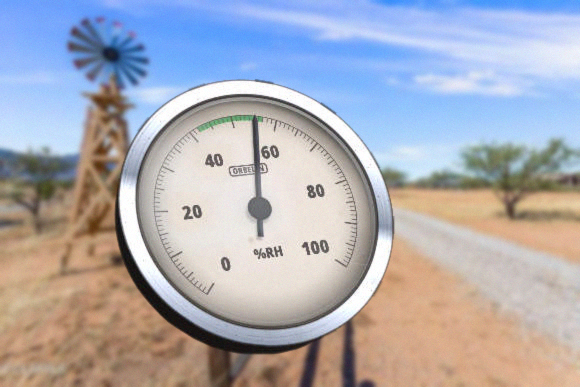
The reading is 55,%
